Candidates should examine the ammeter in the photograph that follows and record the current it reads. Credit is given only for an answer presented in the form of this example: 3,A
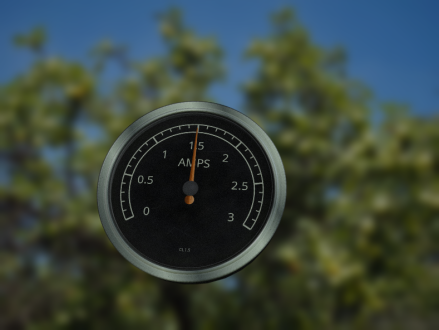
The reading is 1.5,A
